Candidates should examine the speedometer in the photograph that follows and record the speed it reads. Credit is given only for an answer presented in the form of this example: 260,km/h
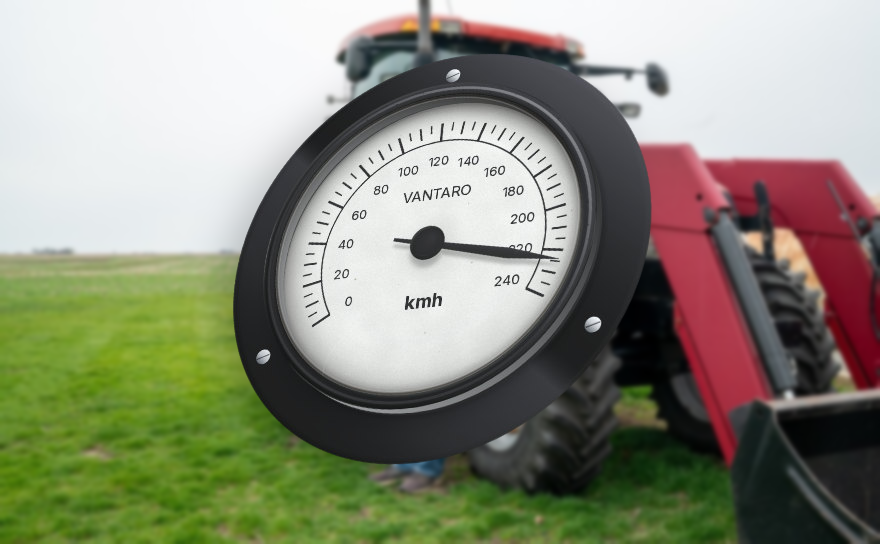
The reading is 225,km/h
